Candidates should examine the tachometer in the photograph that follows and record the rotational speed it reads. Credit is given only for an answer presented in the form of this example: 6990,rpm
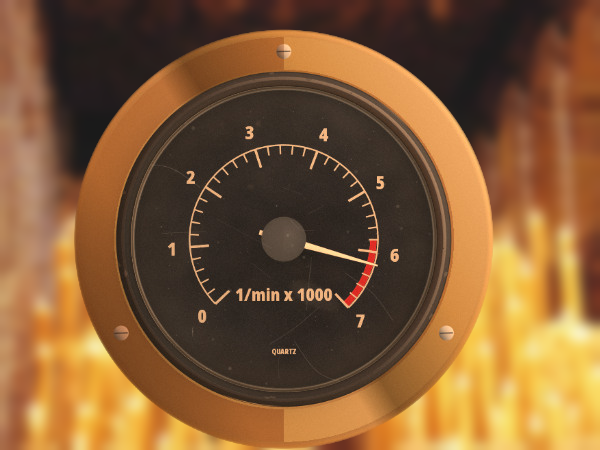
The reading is 6200,rpm
